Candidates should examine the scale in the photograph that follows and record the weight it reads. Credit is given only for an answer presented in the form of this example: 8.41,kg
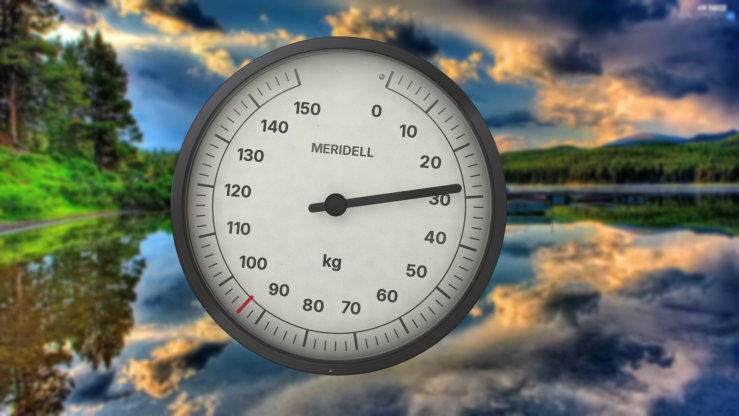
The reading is 28,kg
